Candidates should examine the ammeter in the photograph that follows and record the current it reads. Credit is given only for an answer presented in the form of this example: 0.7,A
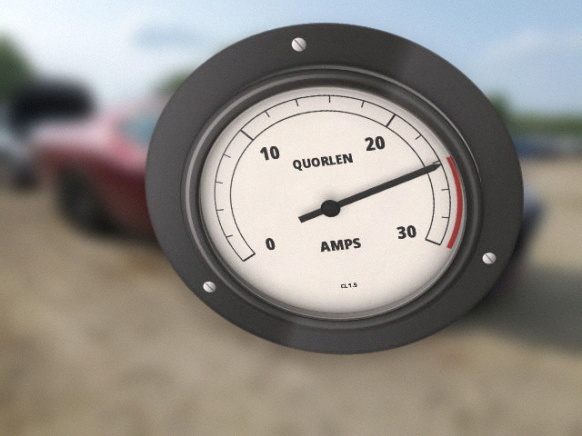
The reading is 24,A
